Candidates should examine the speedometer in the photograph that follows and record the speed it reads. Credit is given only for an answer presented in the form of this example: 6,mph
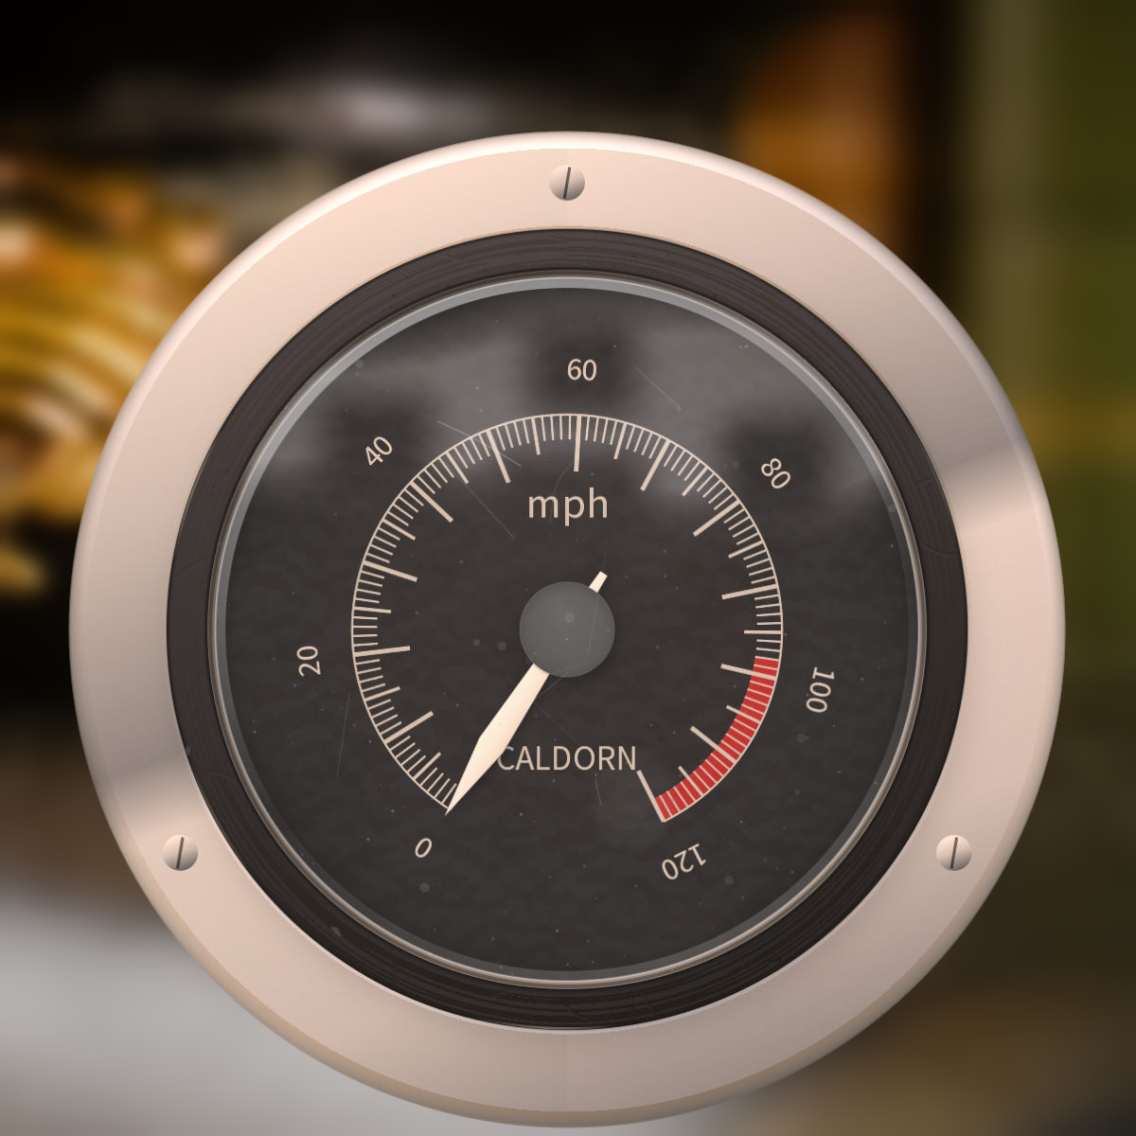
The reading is 0,mph
